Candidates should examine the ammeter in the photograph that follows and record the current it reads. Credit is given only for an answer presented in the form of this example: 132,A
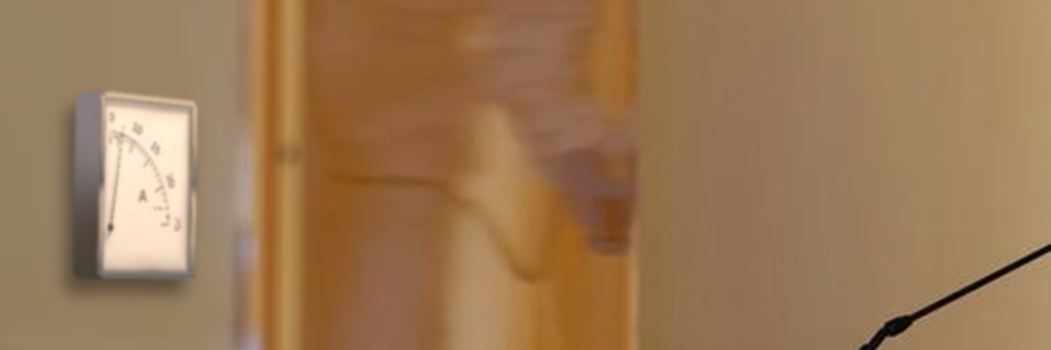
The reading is 5,A
